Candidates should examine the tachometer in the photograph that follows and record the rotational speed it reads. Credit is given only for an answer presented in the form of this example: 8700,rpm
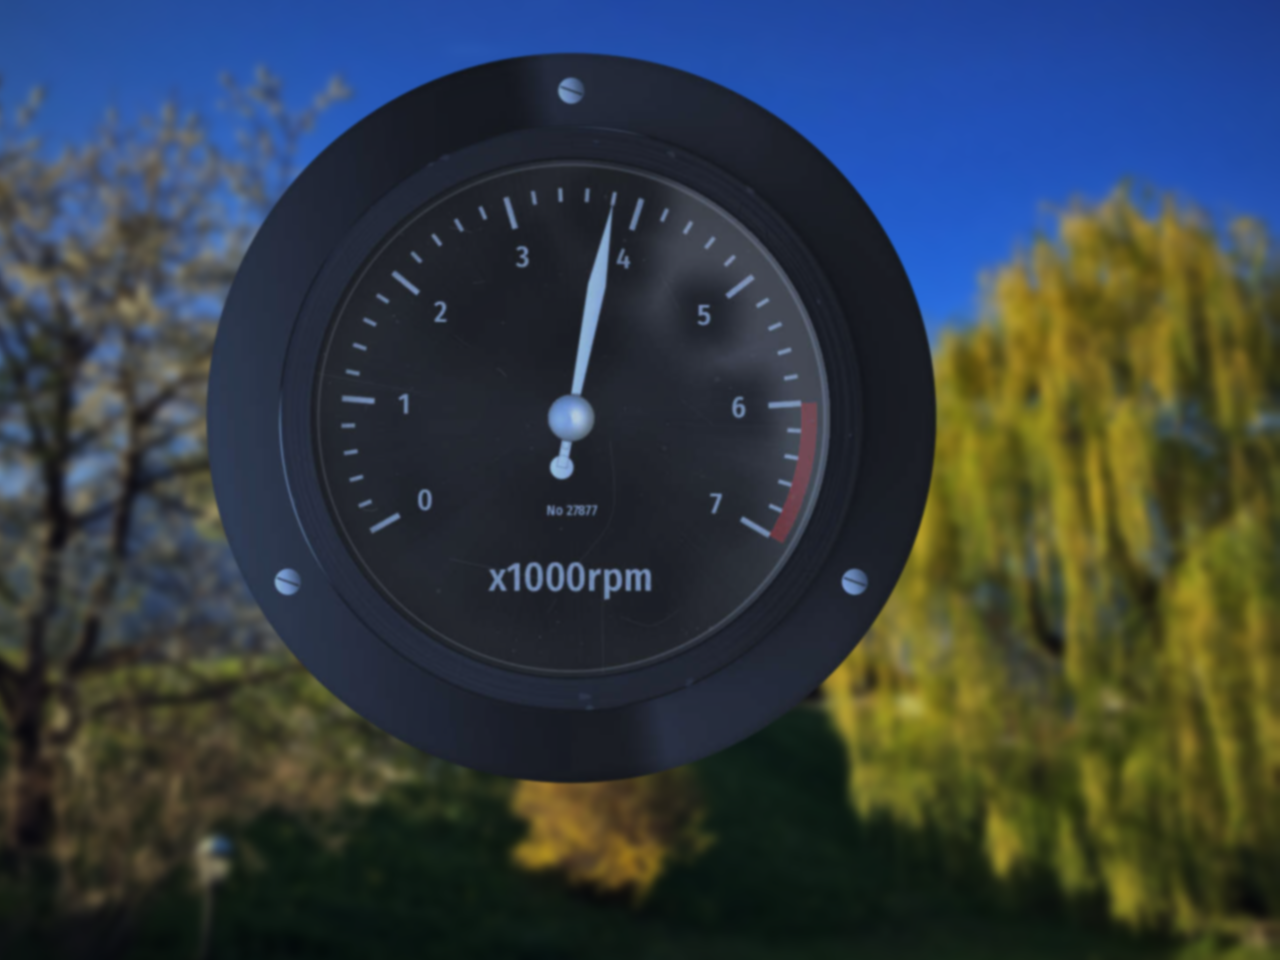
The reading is 3800,rpm
